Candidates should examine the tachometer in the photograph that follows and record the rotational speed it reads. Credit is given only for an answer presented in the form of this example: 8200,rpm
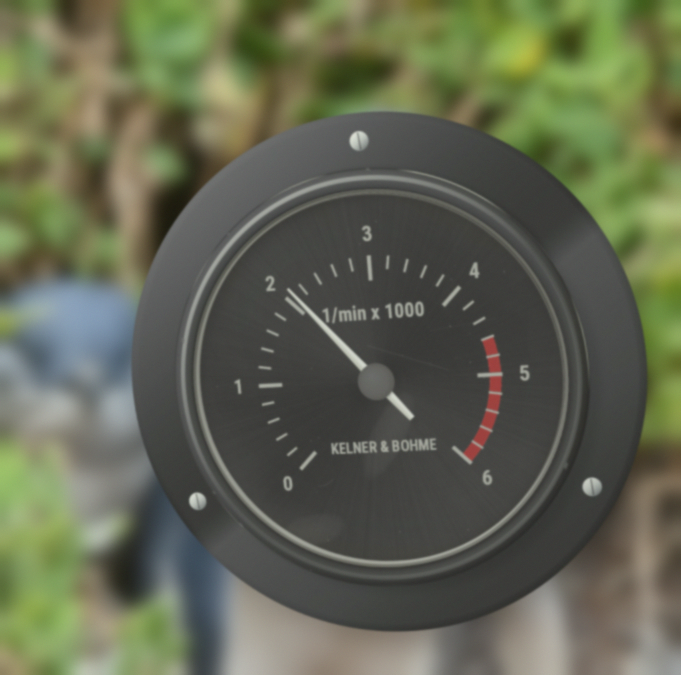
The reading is 2100,rpm
